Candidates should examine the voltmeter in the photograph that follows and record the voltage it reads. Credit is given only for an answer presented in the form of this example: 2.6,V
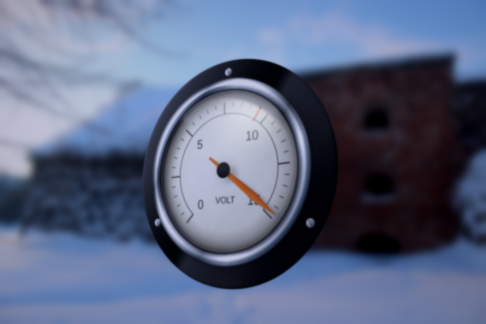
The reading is 14.75,V
